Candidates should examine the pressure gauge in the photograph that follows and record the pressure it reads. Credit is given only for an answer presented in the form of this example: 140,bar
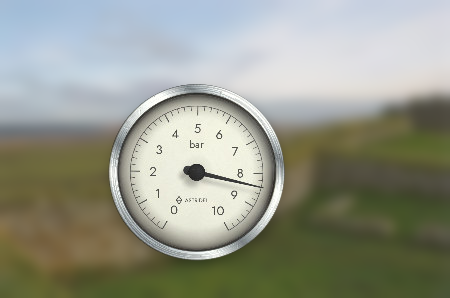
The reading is 8.4,bar
